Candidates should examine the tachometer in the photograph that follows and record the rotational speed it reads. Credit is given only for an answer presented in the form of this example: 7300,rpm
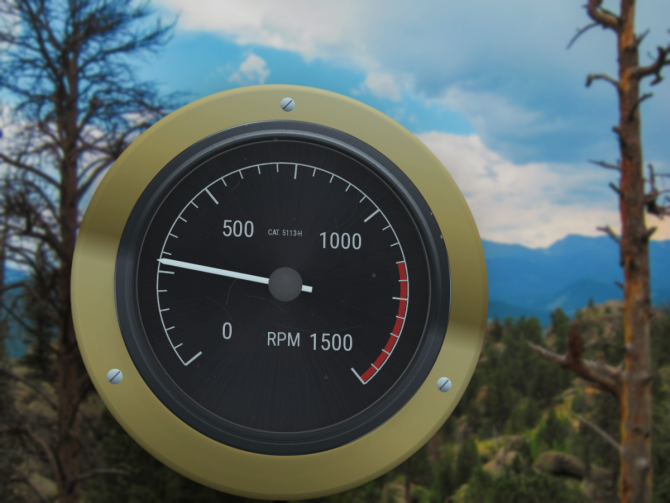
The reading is 275,rpm
